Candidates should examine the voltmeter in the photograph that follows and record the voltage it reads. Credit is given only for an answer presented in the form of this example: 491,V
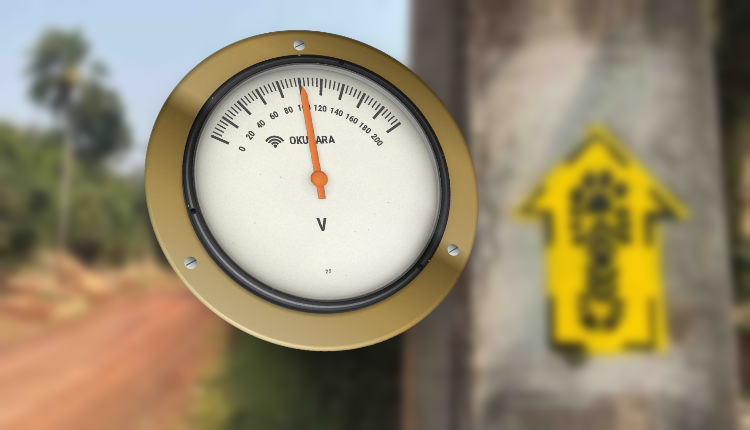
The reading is 100,V
